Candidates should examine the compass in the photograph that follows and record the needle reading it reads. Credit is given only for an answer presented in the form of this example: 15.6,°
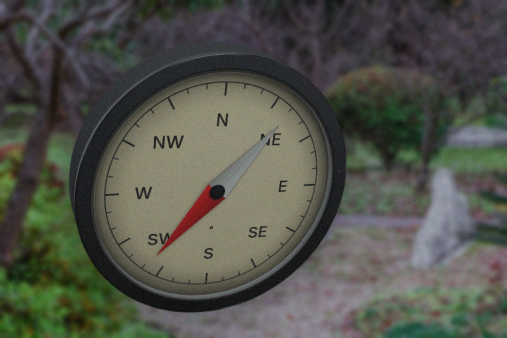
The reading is 220,°
